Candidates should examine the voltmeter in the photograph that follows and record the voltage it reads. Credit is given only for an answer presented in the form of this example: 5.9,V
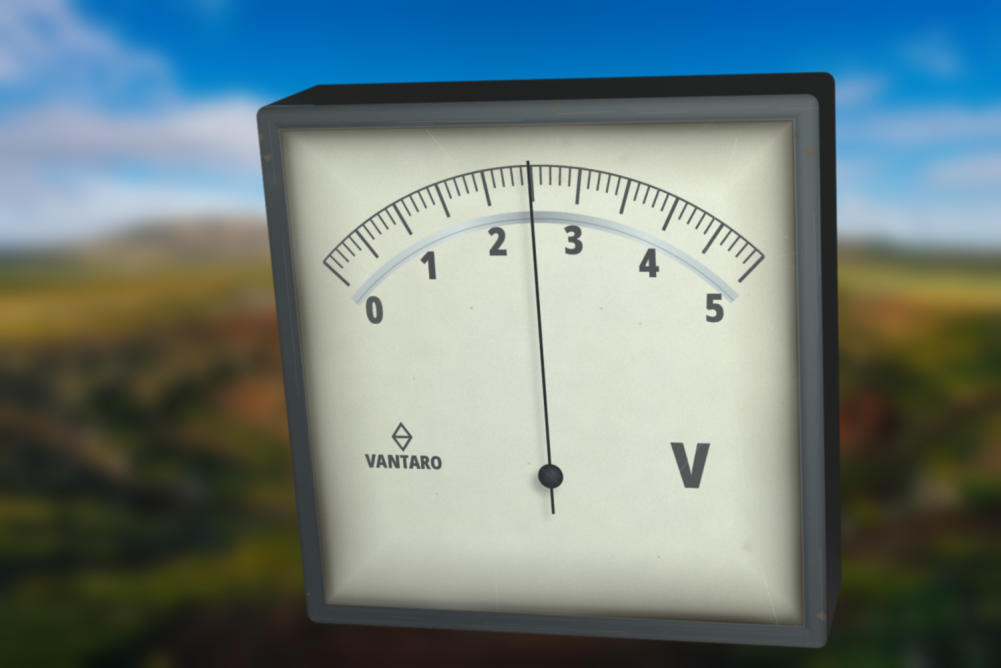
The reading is 2.5,V
